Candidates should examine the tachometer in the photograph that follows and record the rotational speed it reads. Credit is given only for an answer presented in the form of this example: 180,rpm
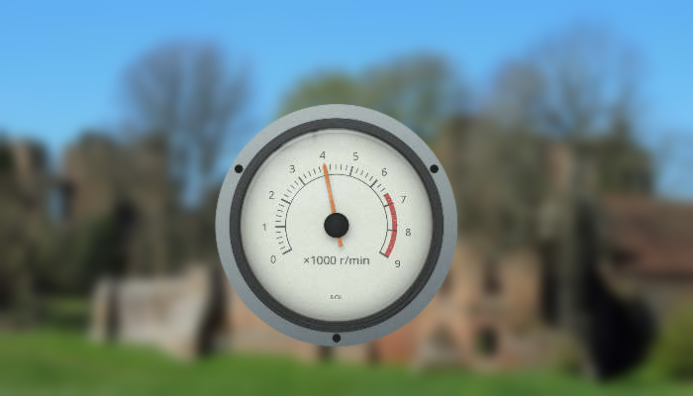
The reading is 4000,rpm
